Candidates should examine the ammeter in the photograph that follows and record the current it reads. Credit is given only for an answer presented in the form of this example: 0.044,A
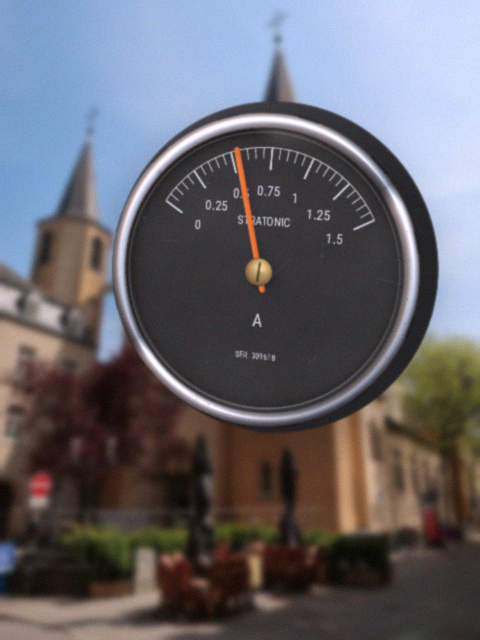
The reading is 0.55,A
